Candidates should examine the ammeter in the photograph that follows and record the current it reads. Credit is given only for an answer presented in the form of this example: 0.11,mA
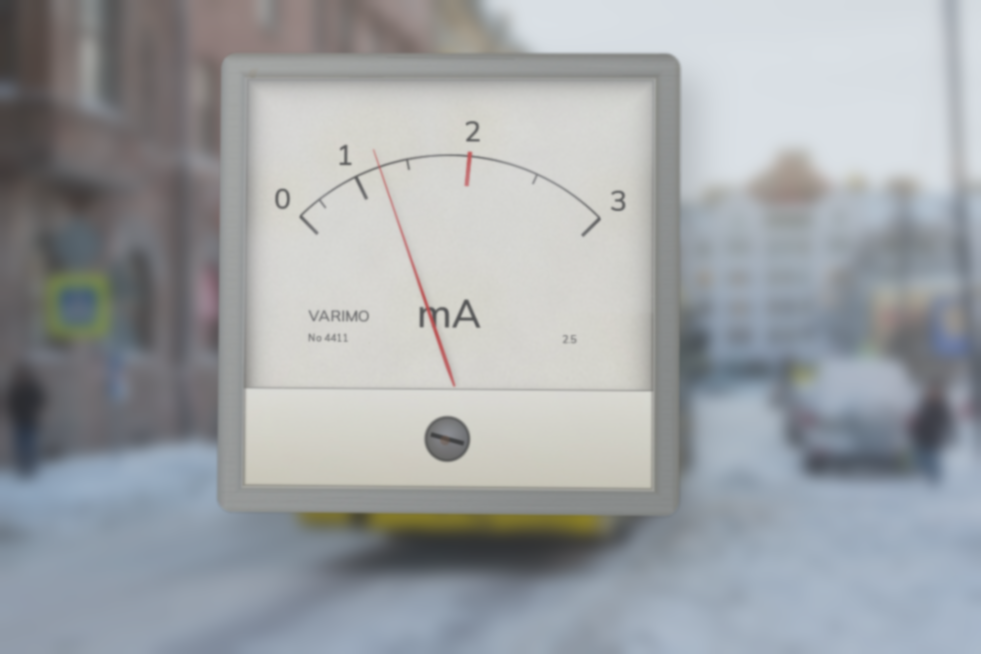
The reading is 1.25,mA
